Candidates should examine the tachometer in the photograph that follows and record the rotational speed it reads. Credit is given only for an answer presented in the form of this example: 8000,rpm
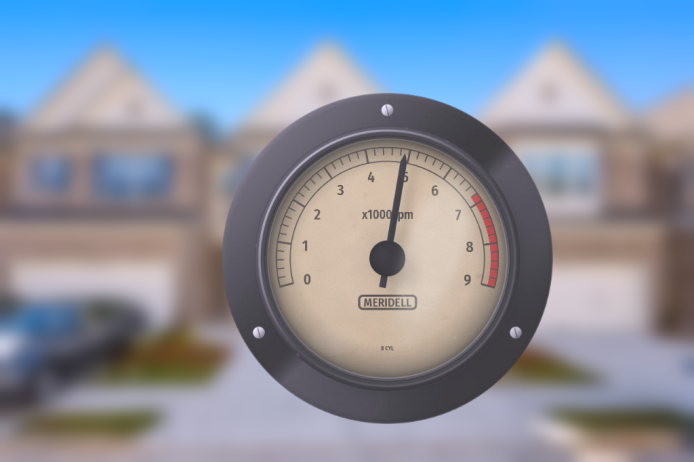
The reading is 4900,rpm
